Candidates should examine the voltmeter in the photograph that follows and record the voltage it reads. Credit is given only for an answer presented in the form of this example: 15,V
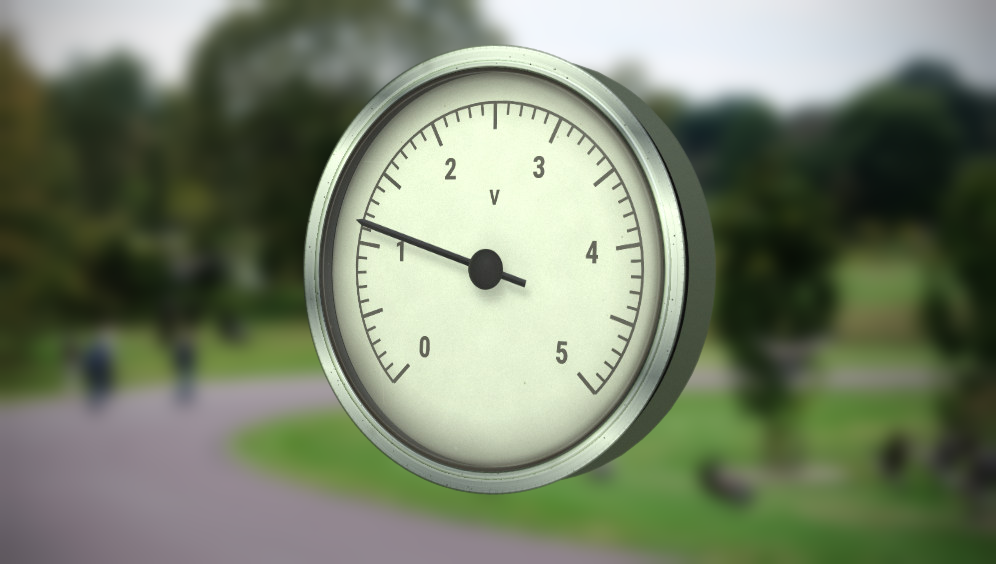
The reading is 1.15,V
